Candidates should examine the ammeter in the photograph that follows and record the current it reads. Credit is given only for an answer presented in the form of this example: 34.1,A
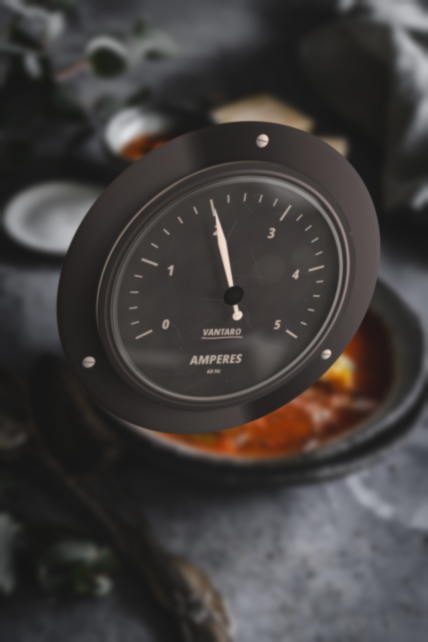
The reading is 2,A
